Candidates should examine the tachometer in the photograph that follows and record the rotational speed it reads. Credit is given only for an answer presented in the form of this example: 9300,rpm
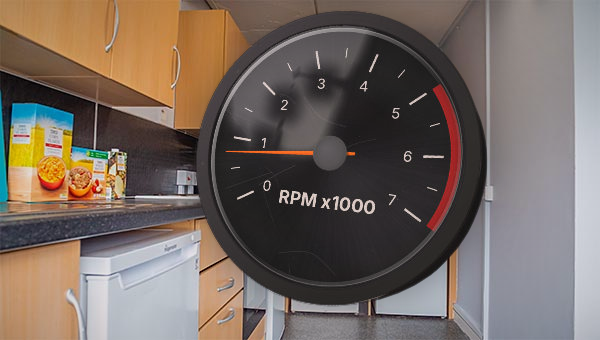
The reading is 750,rpm
